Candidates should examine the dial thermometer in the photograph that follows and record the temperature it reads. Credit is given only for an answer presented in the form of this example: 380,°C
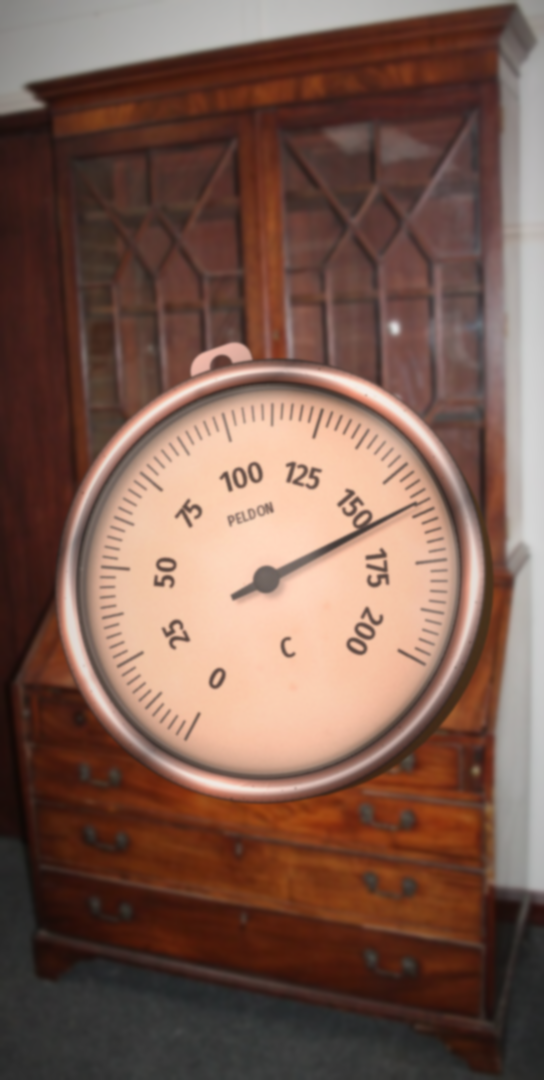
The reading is 160,°C
